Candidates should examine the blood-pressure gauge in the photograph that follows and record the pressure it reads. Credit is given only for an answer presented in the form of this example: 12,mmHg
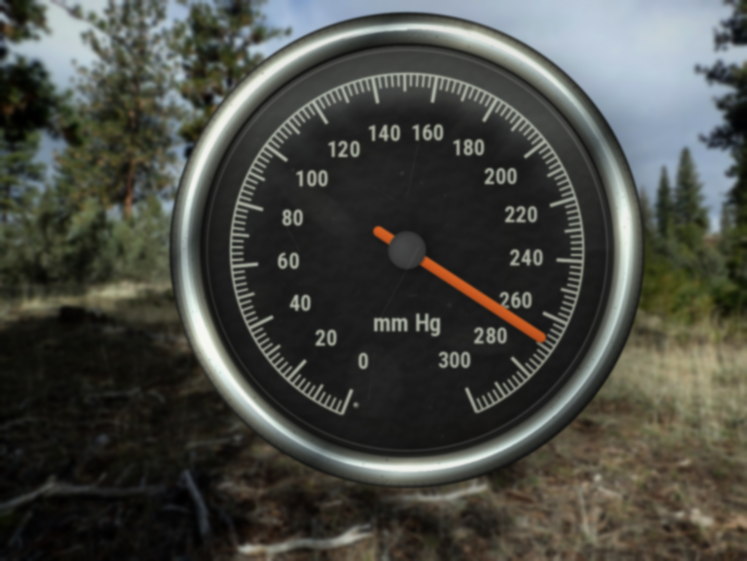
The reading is 268,mmHg
